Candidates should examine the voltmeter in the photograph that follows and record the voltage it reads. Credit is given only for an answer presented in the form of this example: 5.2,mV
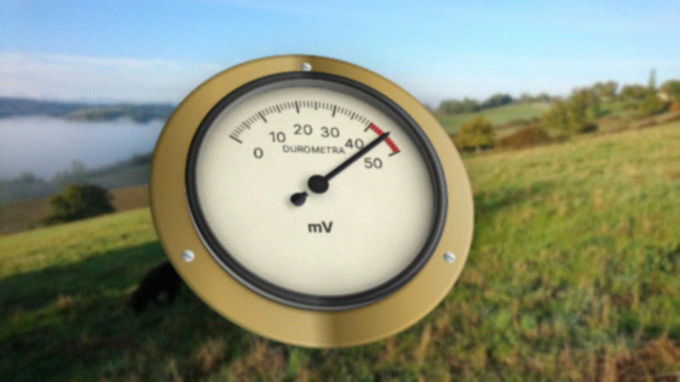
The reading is 45,mV
